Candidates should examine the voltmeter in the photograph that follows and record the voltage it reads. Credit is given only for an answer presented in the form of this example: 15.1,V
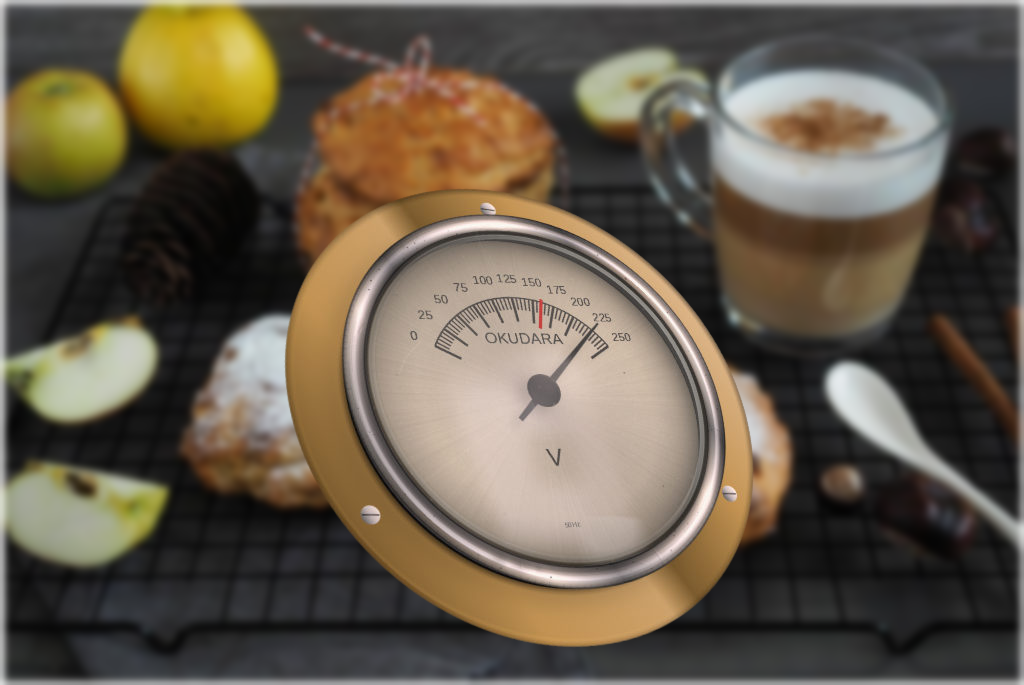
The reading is 225,V
